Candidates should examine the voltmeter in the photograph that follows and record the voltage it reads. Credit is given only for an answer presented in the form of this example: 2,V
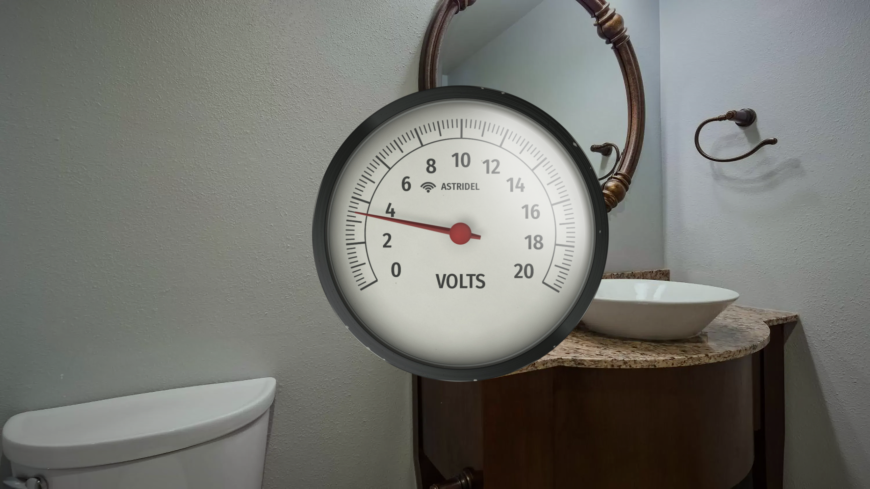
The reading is 3.4,V
